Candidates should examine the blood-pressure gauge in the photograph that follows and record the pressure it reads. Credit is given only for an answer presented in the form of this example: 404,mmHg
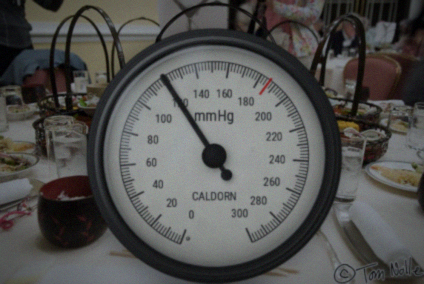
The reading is 120,mmHg
